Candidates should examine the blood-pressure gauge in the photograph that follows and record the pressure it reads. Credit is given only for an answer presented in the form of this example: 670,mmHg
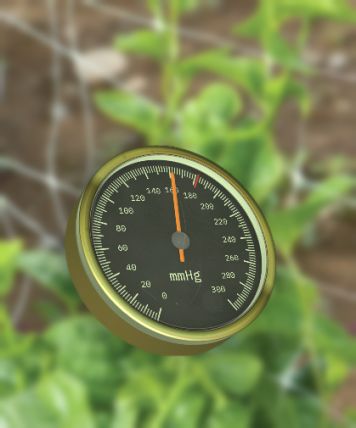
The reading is 160,mmHg
